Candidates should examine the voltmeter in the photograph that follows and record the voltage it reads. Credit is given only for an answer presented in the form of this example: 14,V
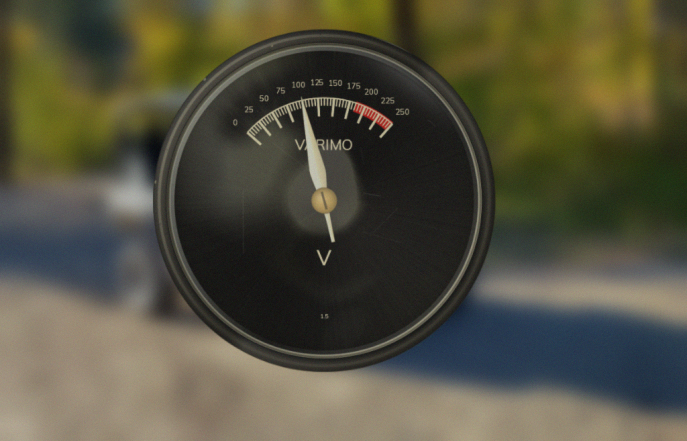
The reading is 100,V
